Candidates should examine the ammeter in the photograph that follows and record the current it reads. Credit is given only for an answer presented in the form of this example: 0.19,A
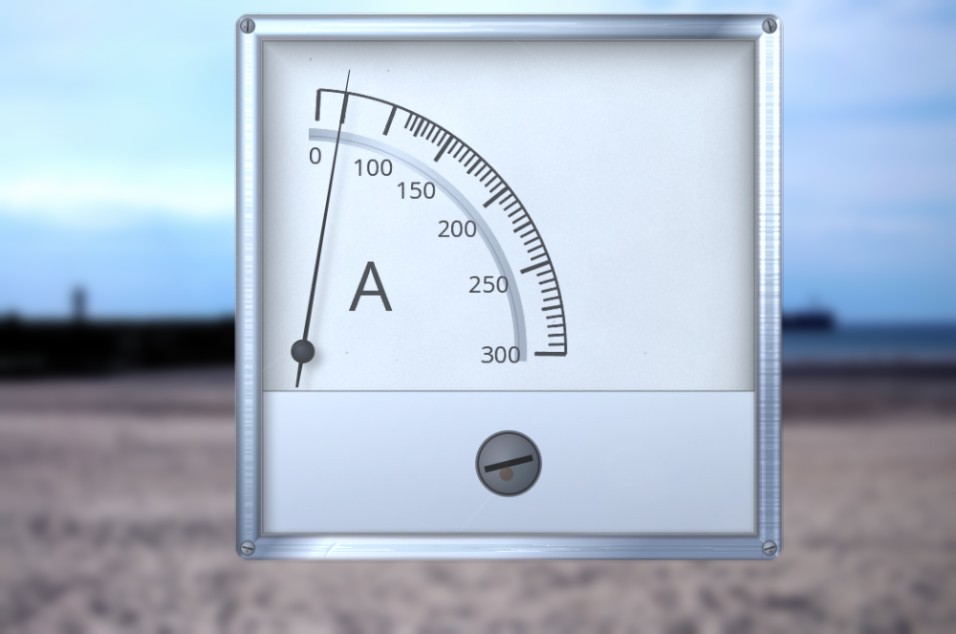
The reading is 50,A
